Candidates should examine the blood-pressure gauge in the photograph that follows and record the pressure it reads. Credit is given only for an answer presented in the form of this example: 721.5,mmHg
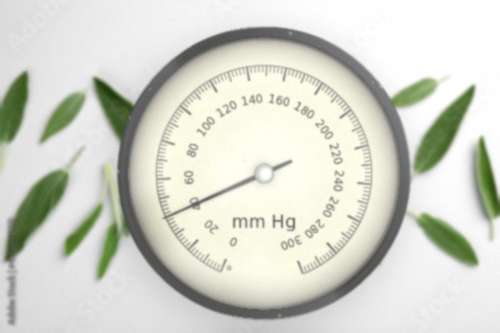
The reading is 40,mmHg
